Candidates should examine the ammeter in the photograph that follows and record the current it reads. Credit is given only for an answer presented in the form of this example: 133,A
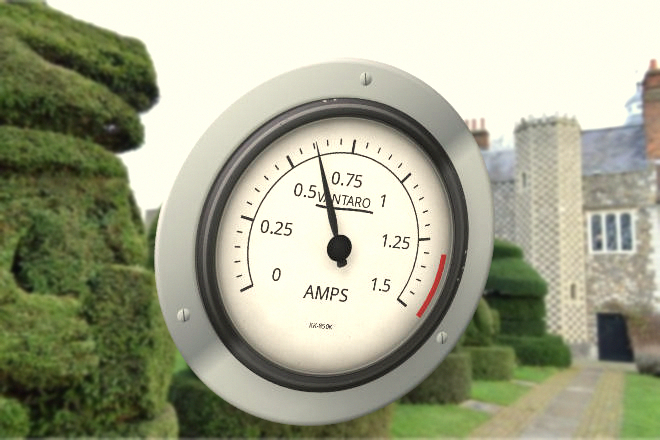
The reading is 0.6,A
